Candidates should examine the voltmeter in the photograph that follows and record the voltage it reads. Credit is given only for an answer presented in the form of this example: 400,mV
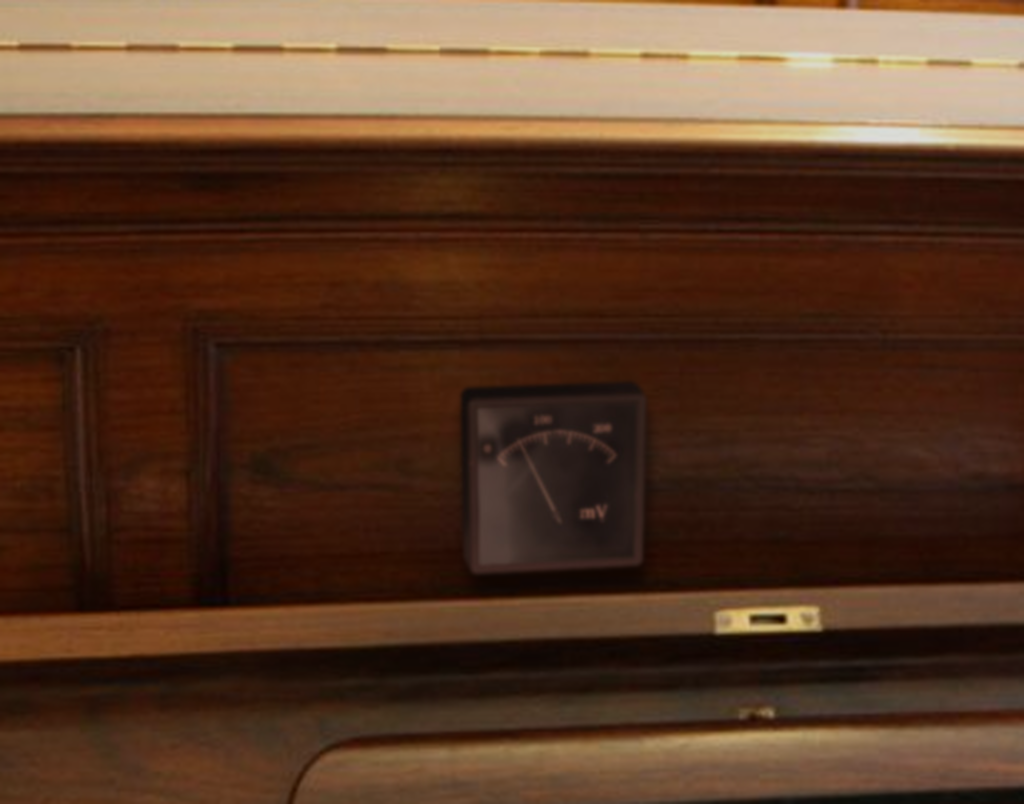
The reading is 50,mV
